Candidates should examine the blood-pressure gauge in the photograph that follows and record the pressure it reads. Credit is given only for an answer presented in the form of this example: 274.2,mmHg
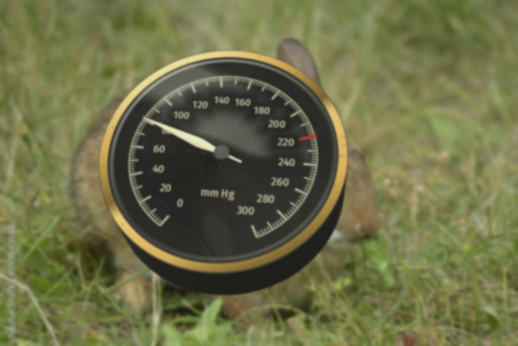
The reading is 80,mmHg
